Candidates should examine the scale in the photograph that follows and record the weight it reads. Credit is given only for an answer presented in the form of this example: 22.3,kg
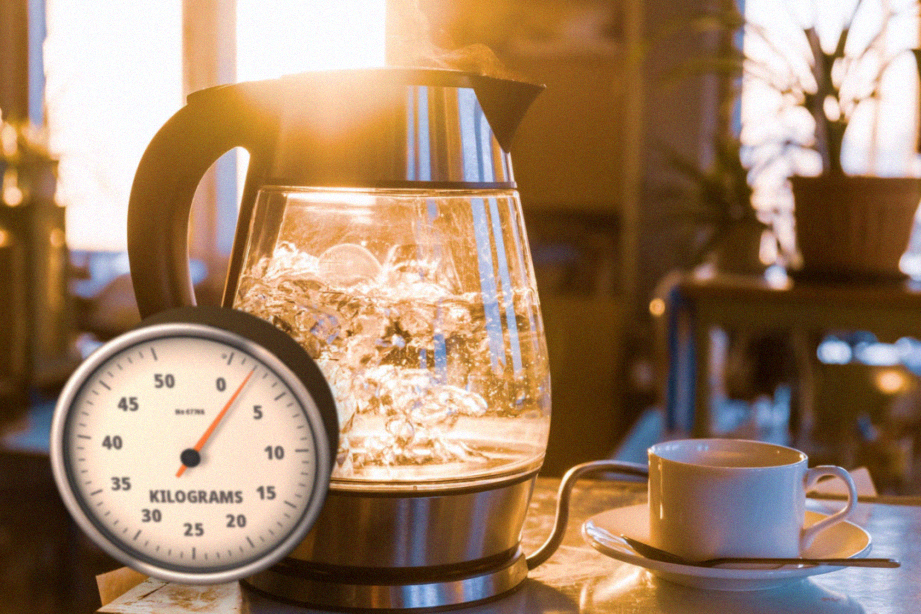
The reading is 2,kg
